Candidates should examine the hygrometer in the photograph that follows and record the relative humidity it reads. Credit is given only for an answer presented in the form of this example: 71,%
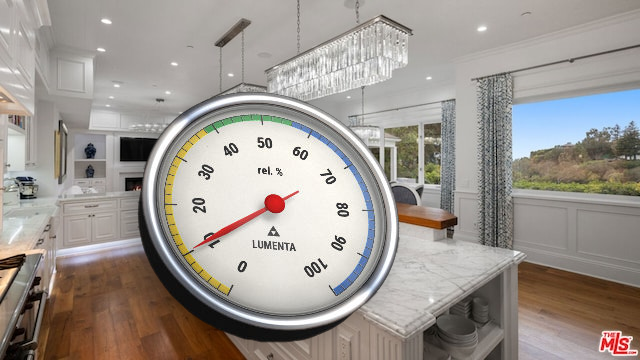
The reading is 10,%
